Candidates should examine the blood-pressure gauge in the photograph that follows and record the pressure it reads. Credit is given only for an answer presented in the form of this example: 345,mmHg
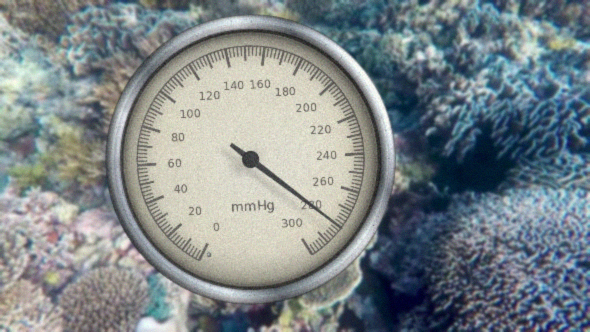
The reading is 280,mmHg
